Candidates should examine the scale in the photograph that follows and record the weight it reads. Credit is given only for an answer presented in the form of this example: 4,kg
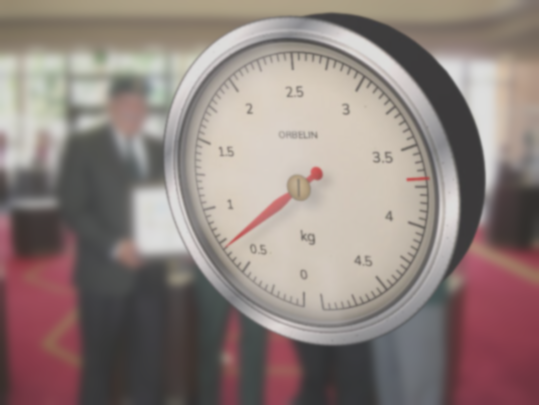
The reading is 0.7,kg
